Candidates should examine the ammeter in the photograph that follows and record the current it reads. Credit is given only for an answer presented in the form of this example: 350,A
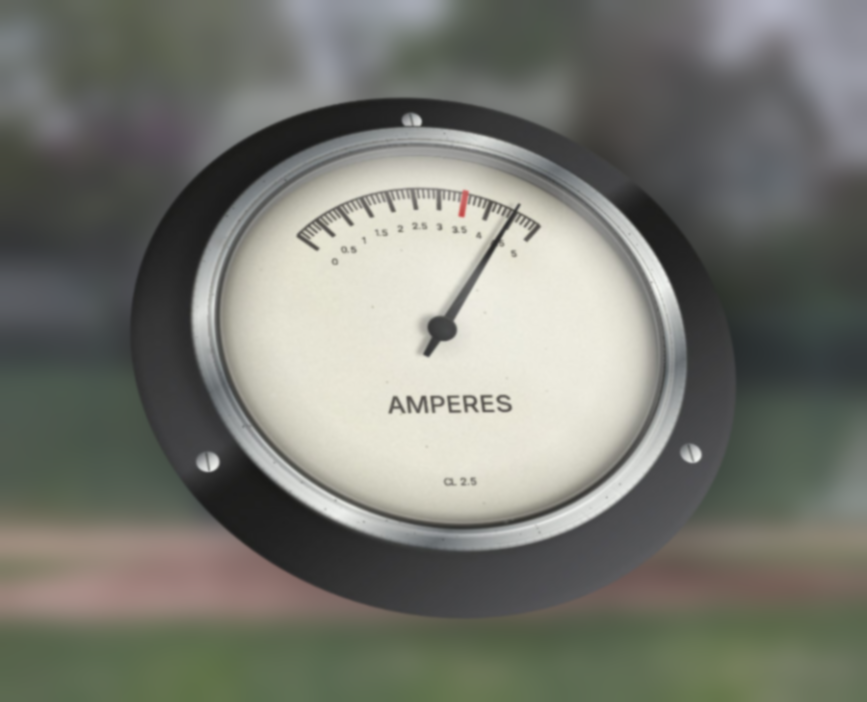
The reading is 4.5,A
